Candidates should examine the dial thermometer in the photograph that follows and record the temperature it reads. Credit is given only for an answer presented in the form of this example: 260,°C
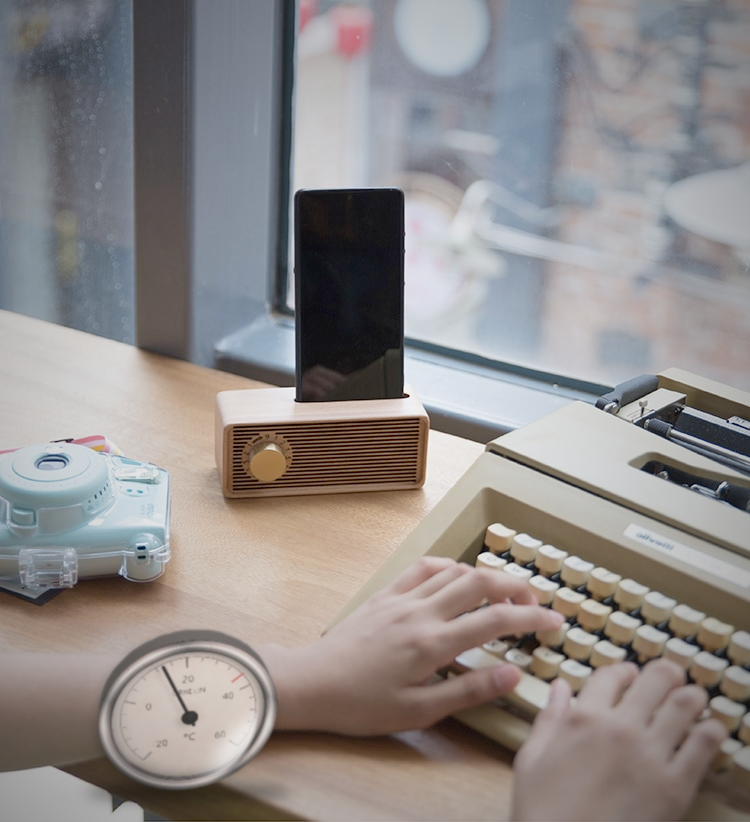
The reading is 14,°C
